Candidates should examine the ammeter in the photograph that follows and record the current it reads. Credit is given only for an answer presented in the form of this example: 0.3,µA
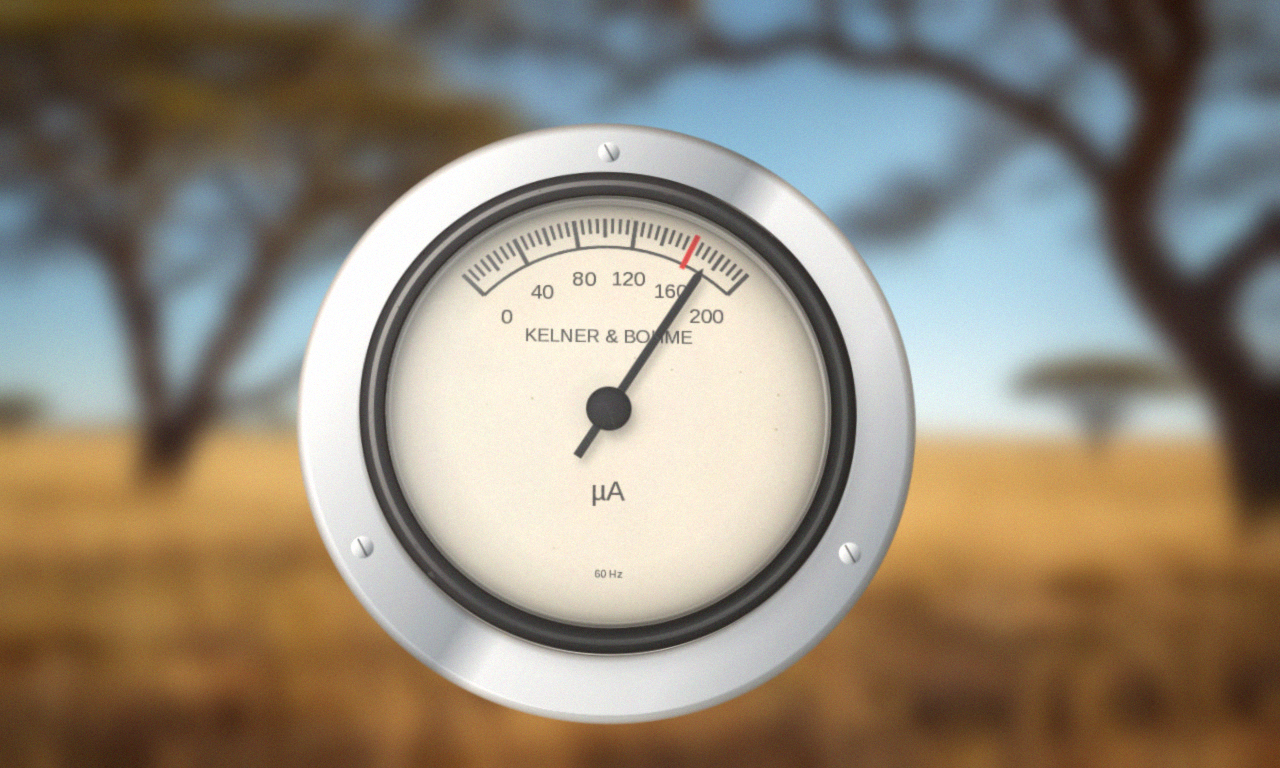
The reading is 175,µA
